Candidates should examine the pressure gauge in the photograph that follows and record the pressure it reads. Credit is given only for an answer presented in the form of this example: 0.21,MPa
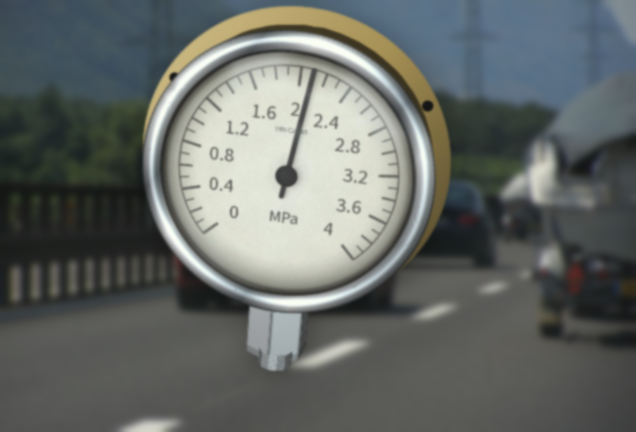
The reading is 2.1,MPa
